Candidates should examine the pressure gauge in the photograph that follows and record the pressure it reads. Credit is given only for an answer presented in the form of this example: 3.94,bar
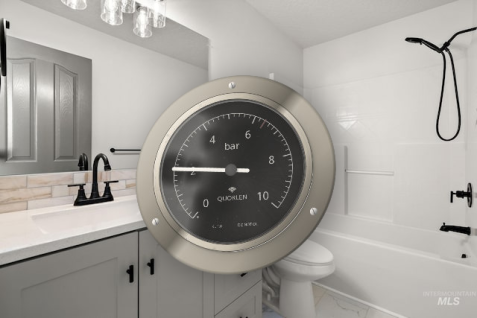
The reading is 2,bar
